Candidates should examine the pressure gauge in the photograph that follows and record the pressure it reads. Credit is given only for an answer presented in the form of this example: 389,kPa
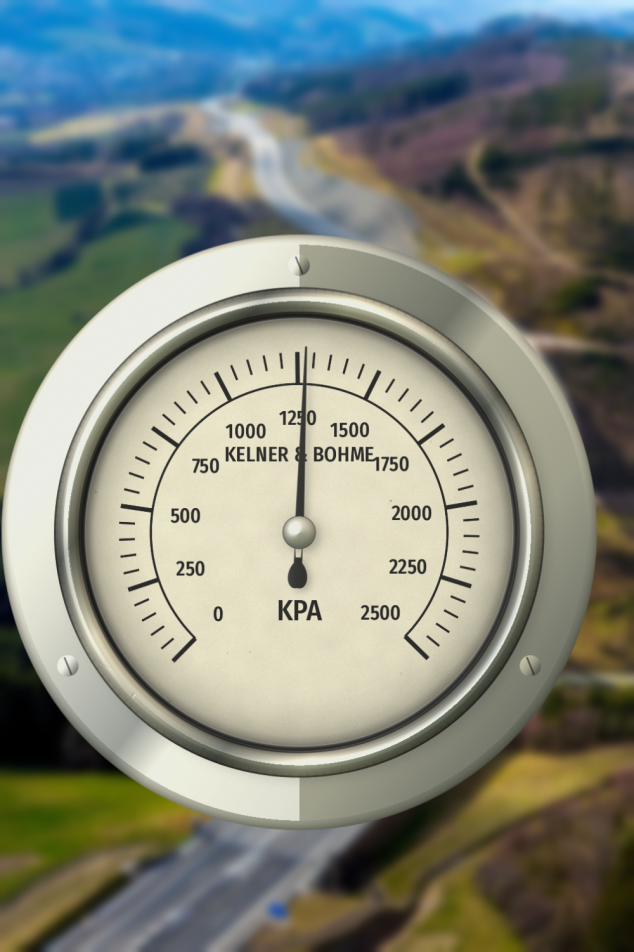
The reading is 1275,kPa
